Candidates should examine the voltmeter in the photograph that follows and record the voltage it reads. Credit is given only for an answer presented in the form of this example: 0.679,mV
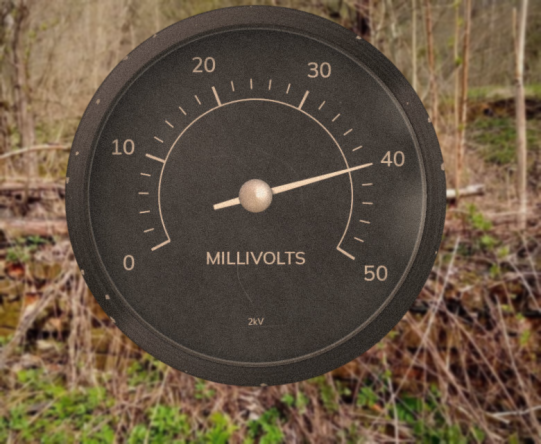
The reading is 40,mV
